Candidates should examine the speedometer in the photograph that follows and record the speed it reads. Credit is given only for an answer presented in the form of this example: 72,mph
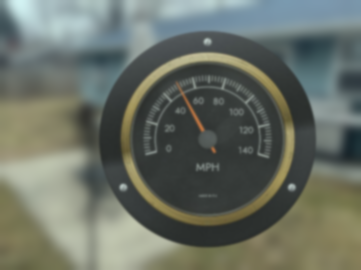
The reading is 50,mph
